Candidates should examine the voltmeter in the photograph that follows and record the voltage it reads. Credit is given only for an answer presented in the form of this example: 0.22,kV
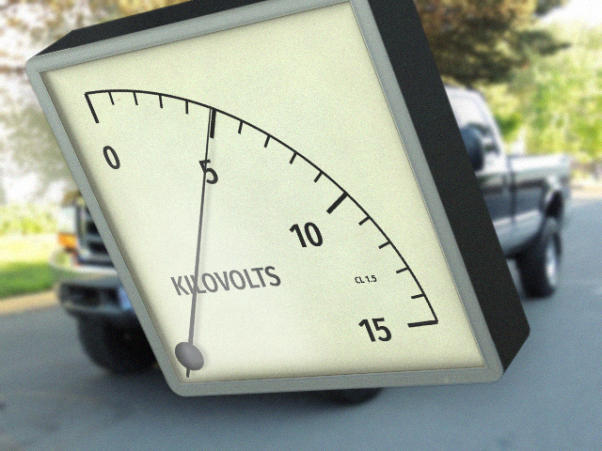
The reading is 5,kV
